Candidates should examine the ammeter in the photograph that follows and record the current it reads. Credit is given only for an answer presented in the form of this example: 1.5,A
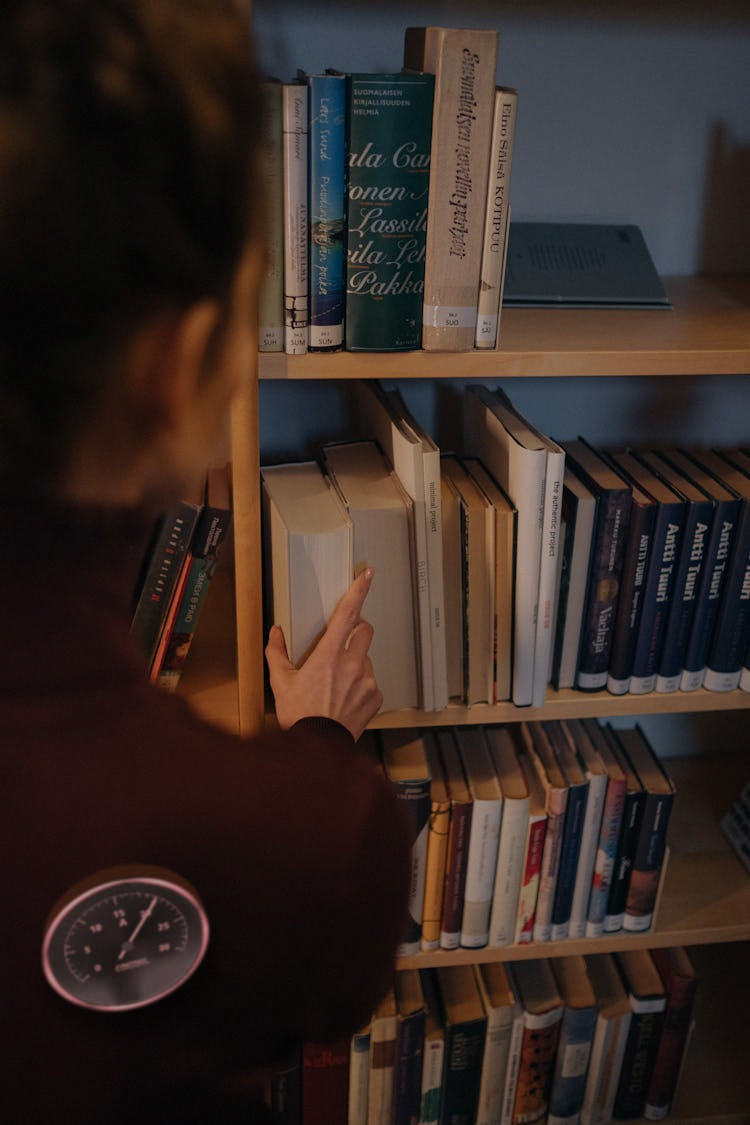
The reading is 20,A
